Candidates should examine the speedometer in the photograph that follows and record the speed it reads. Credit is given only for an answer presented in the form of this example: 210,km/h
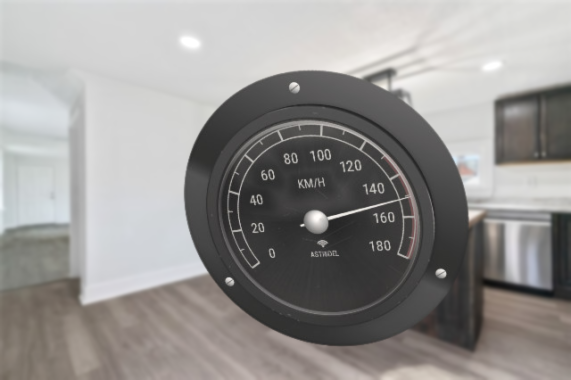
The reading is 150,km/h
